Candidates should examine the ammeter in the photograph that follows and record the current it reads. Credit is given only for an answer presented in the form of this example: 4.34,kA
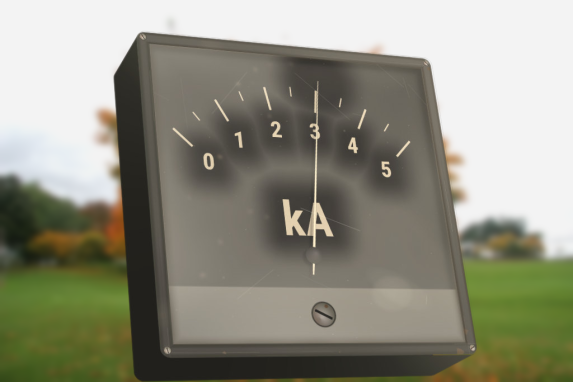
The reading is 3,kA
